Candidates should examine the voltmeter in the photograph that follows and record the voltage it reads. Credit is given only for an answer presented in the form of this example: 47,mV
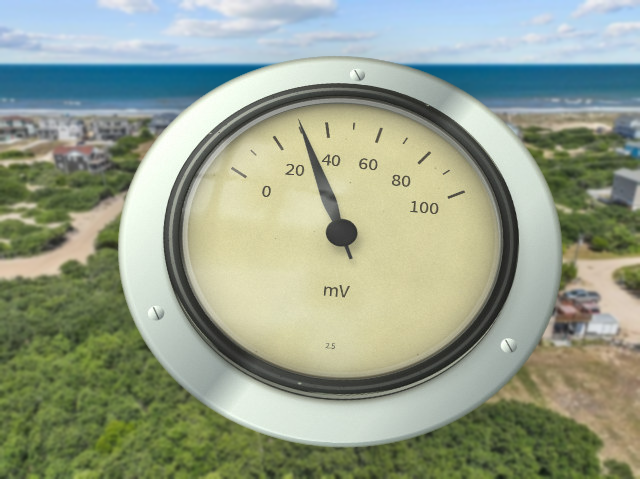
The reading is 30,mV
